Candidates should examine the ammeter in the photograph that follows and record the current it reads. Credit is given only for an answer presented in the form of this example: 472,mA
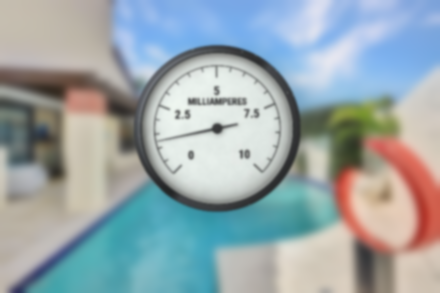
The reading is 1.25,mA
